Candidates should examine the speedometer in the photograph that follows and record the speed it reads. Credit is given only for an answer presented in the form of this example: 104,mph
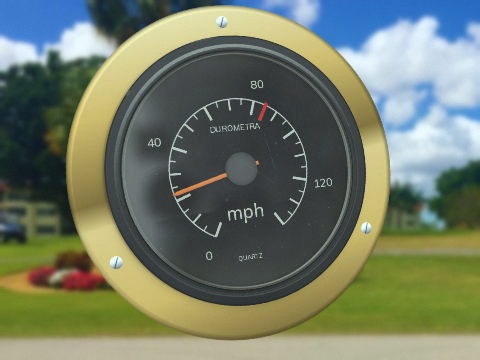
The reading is 22.5,mph
